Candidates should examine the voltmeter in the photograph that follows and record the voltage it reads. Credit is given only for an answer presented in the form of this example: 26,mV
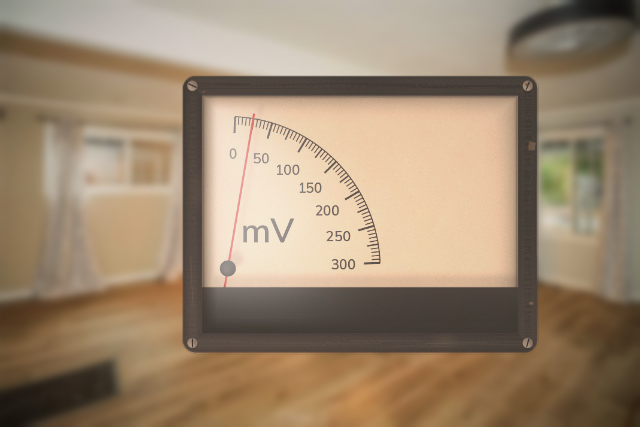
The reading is 25,mV
